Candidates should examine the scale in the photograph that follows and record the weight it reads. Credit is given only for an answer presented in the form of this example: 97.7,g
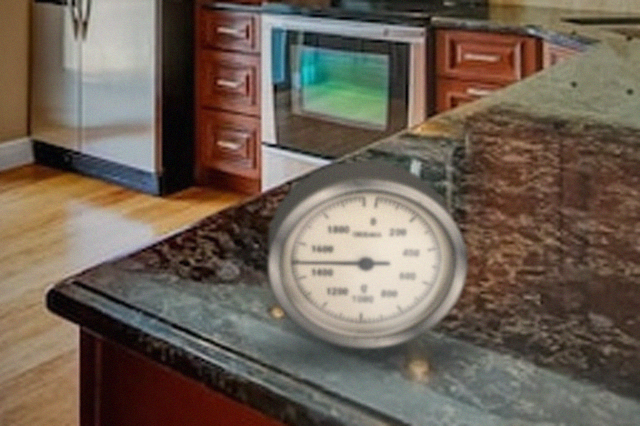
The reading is 1500,g
